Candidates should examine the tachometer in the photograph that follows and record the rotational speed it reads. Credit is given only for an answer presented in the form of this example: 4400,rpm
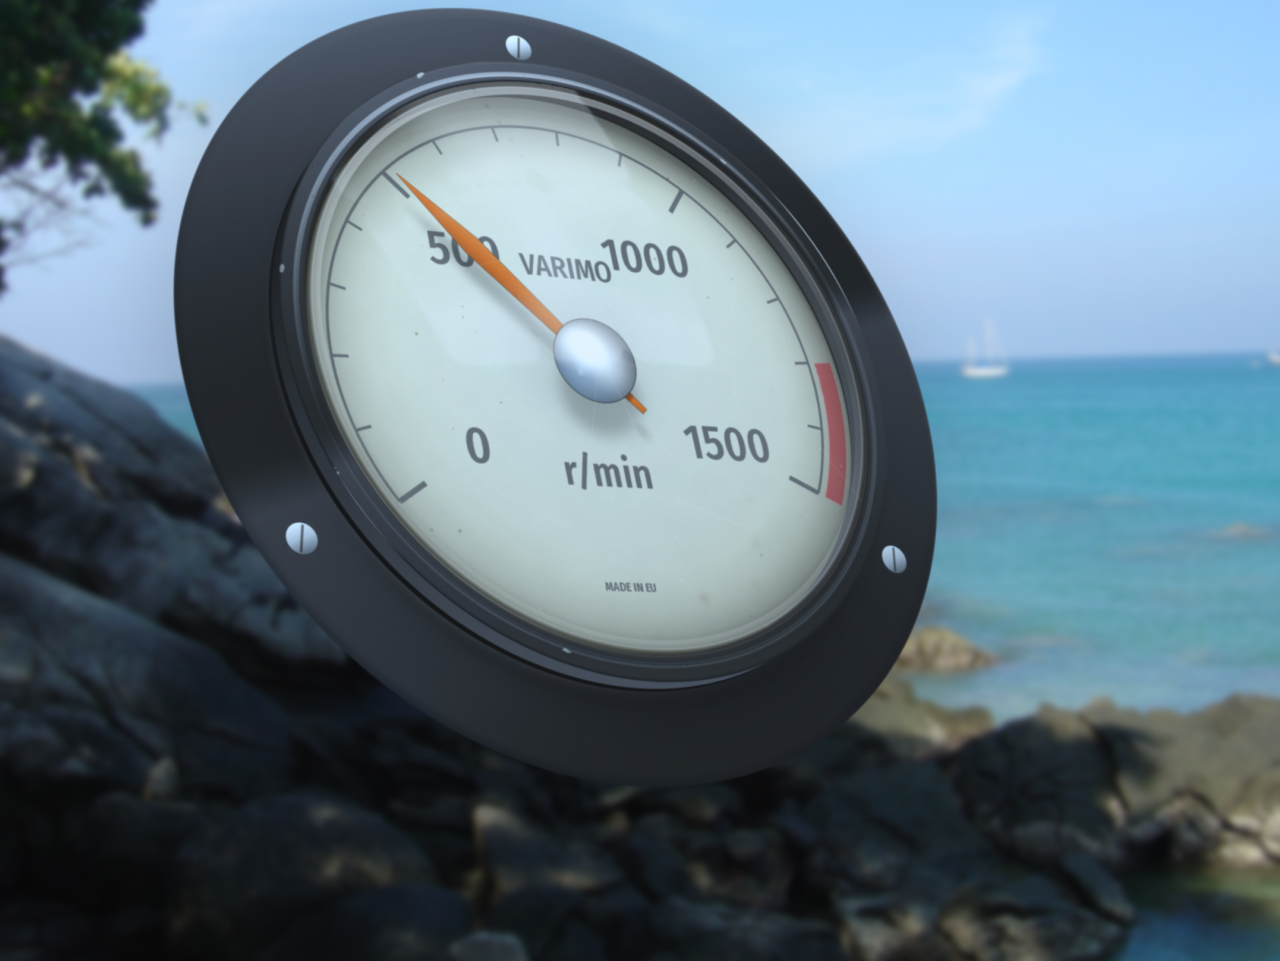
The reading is 500,rpm
